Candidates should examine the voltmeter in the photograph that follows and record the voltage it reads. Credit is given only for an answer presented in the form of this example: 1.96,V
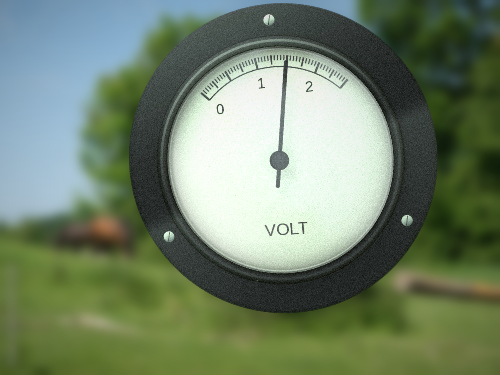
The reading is 1.5,V
